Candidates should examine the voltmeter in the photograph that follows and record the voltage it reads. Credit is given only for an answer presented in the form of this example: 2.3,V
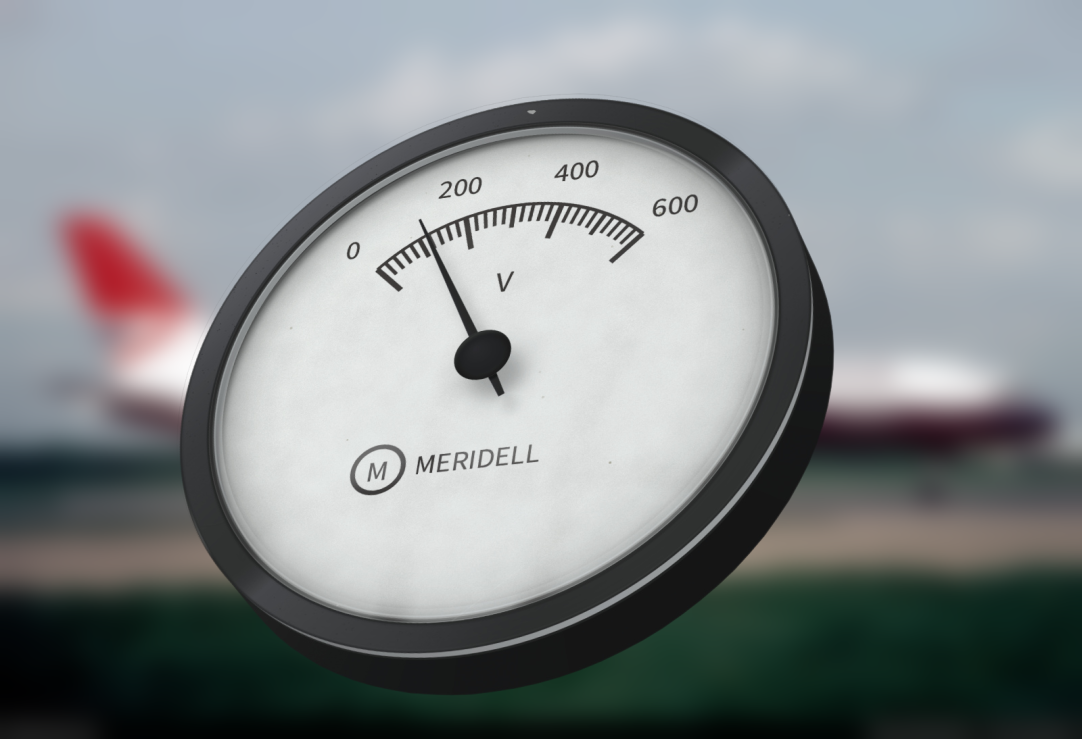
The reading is 120,V
